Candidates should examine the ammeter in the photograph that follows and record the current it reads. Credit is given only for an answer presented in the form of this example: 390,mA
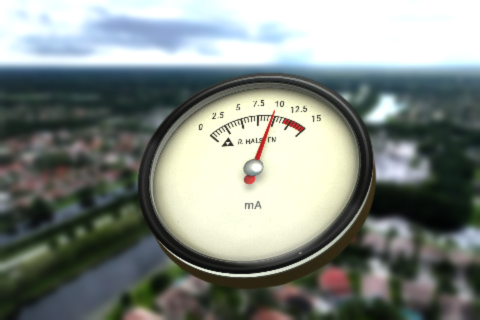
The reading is 10,mA
